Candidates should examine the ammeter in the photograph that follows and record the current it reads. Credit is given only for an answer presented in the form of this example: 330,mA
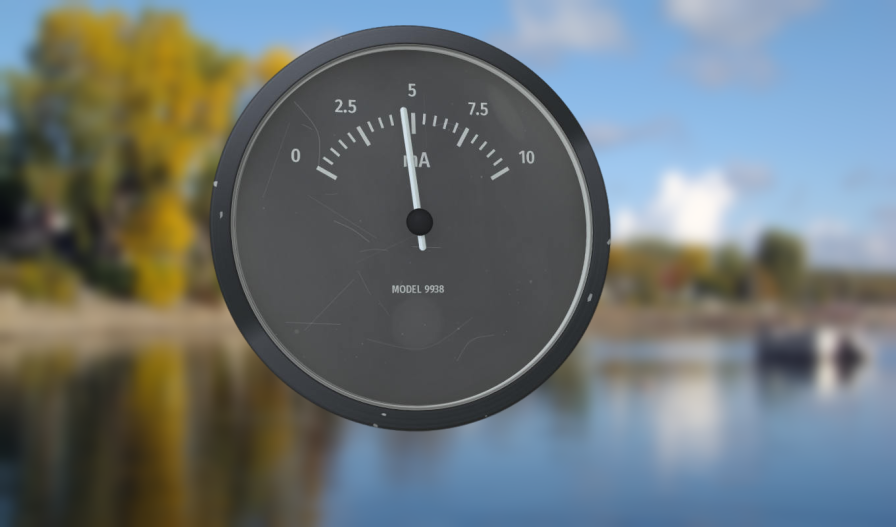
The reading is 4.5,mA
